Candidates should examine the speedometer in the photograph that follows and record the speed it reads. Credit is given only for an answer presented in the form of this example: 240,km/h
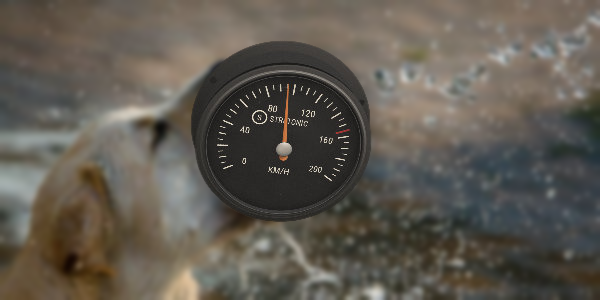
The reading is 95,km/h
